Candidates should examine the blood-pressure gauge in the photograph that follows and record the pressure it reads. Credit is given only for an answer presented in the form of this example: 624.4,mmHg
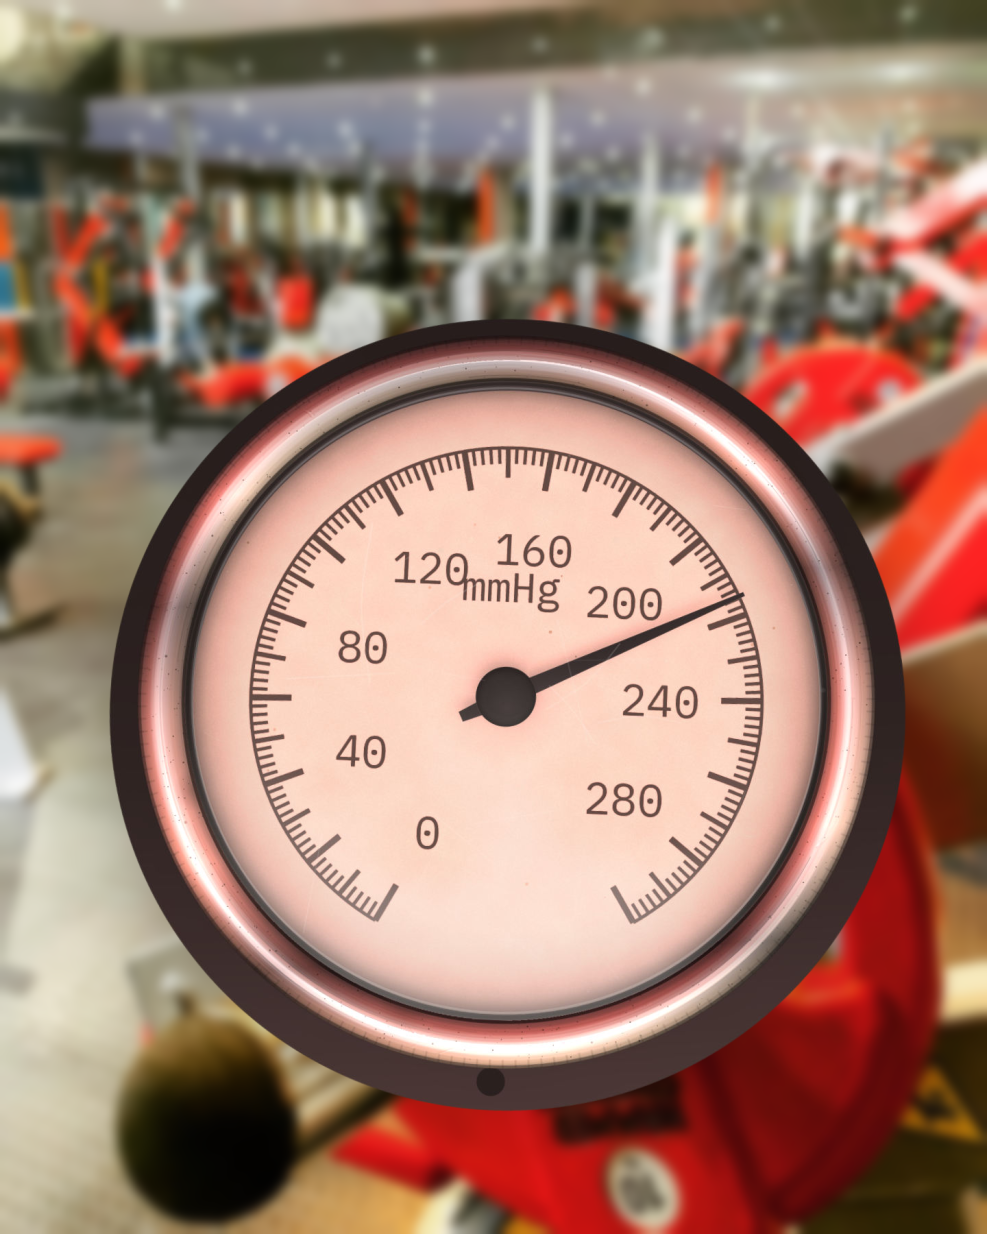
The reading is 216,mmHg
